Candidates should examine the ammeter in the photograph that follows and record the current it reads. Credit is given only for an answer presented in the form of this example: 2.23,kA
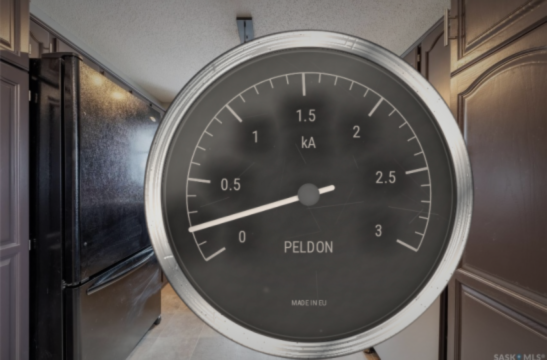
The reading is 0.2,kA
